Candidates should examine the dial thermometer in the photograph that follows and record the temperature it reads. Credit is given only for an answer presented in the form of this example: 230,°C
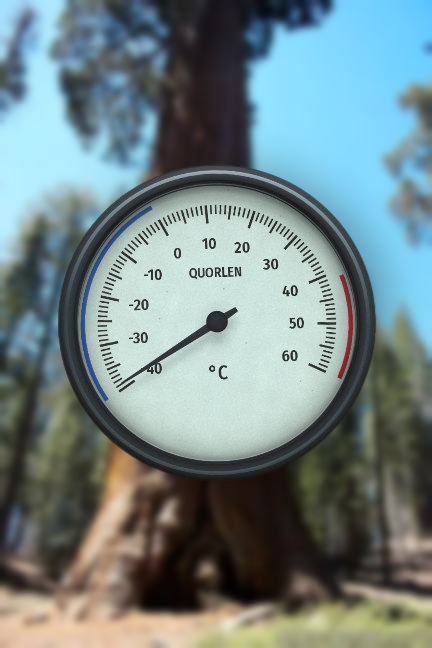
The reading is -39,°C
